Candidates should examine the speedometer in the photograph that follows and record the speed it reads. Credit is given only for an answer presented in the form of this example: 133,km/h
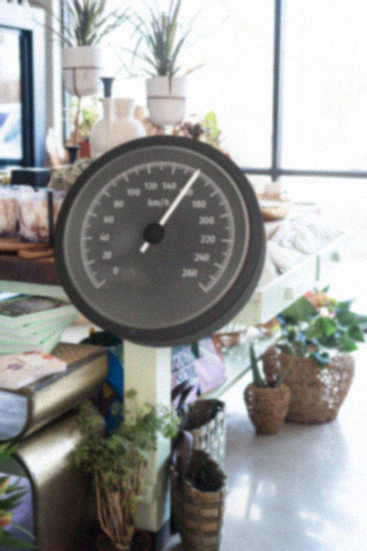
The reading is 160,km/h
